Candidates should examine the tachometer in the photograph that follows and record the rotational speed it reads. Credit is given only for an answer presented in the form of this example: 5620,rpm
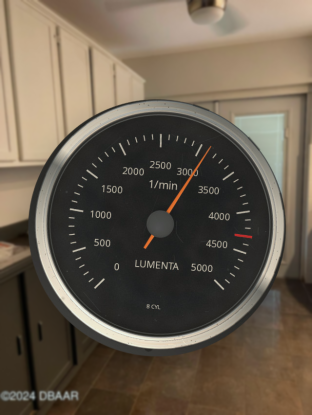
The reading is 3100,rpm
